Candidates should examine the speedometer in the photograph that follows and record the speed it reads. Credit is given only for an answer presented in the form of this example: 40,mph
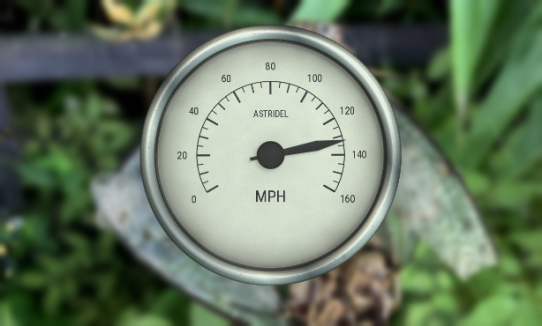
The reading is 132.5,mph
